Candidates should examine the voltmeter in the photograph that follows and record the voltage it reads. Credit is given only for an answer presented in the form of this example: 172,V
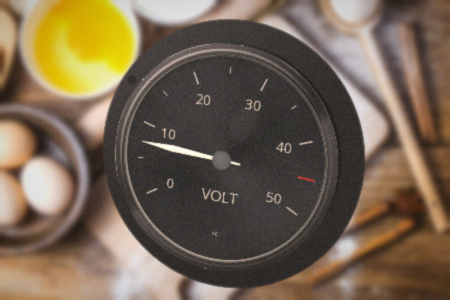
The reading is 7.5,V
